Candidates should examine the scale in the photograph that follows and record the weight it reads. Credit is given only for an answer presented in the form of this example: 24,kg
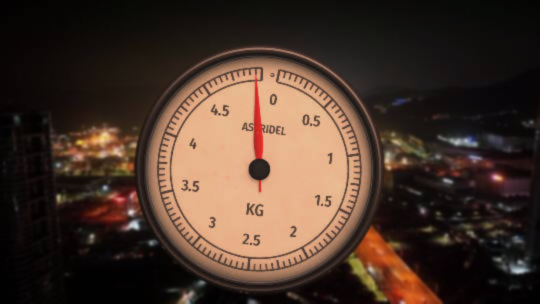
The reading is 4.95,kg
